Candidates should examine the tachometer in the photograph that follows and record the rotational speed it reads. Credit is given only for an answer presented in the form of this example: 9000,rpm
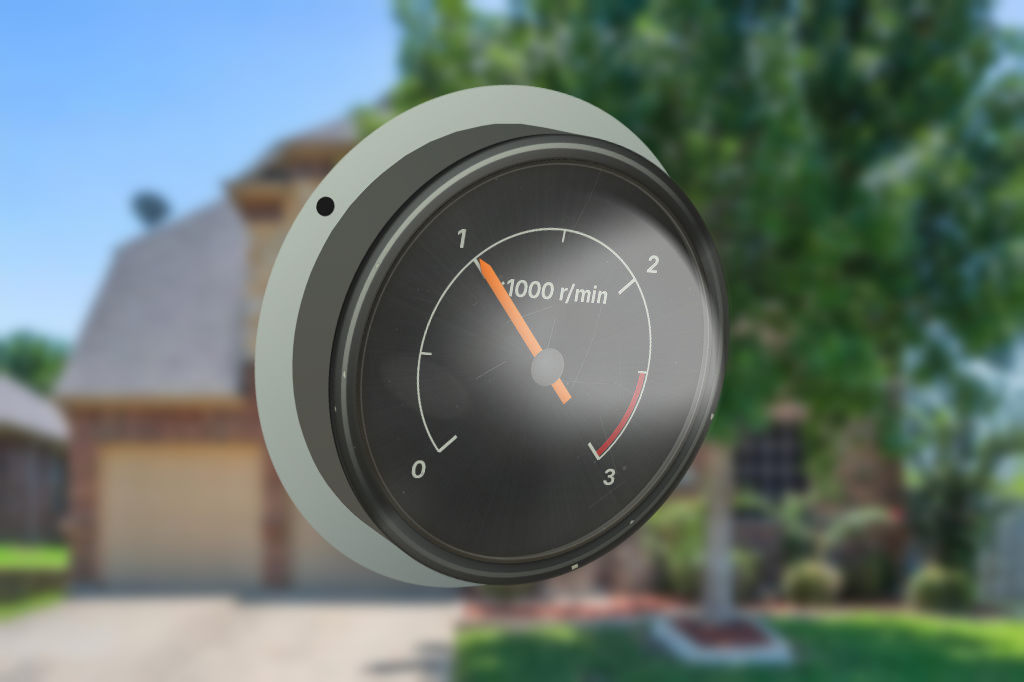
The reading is 1000,rpm
